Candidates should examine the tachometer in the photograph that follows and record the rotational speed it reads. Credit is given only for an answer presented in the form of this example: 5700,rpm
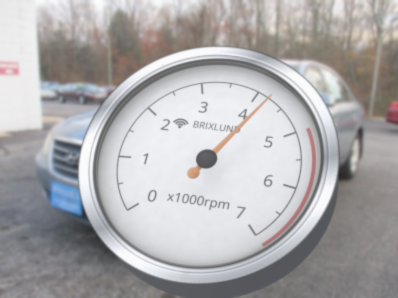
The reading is 4250,rpm
